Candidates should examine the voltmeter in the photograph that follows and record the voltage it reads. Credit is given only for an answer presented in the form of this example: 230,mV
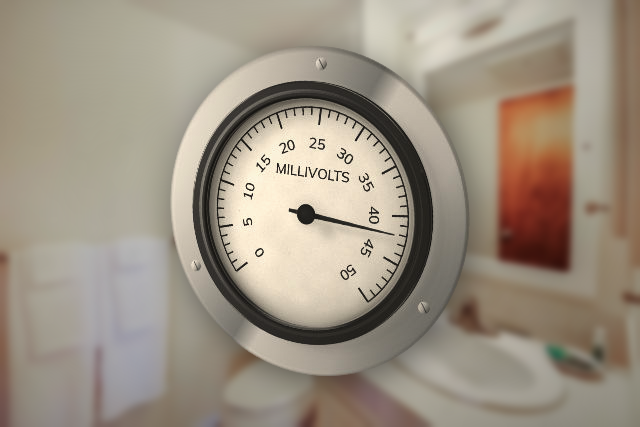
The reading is 42,mV
